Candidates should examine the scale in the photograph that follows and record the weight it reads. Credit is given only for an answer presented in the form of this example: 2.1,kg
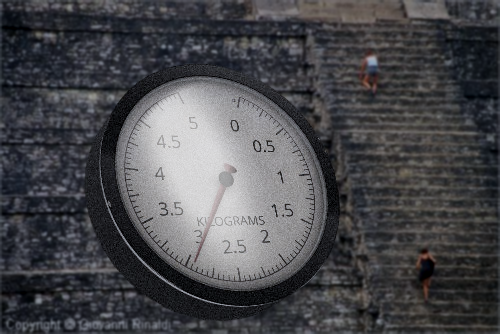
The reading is 2.95,kg
